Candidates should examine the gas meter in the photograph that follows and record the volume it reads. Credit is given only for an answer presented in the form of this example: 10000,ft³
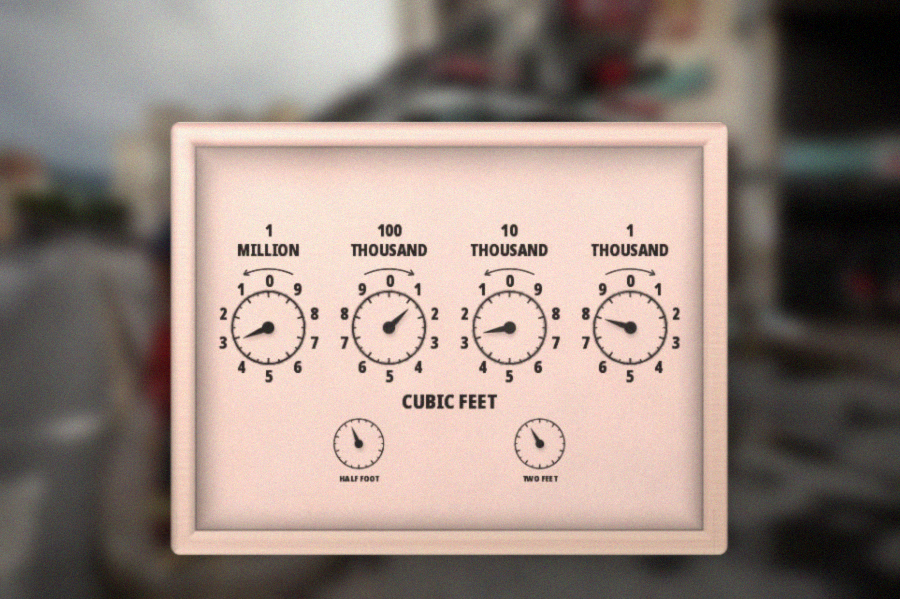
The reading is 312800,ft³
